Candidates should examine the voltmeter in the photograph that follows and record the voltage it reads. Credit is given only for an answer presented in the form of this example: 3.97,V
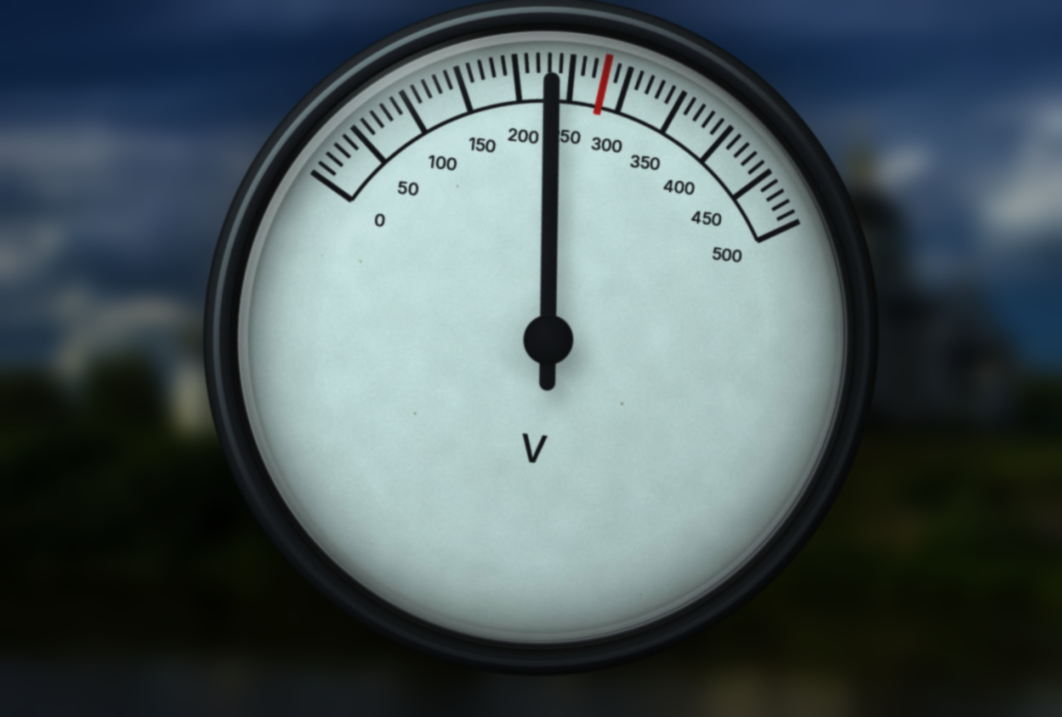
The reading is 230,V
